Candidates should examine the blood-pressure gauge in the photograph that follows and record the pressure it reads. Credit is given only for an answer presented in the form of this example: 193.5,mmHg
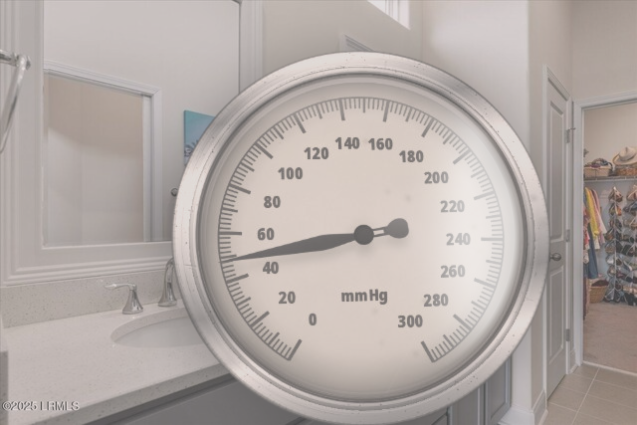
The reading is 48,mmHg
